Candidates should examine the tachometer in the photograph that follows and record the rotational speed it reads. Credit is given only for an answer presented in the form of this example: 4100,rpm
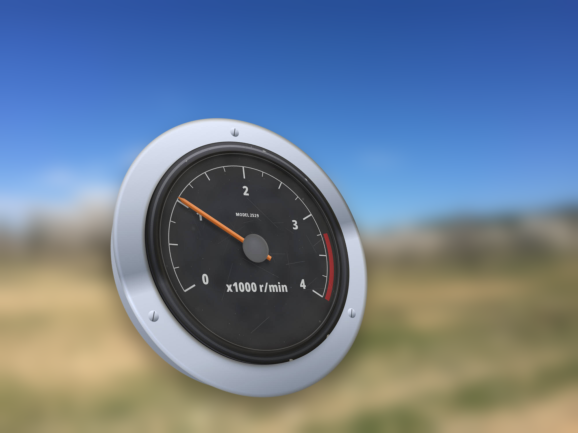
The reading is 1000,rpm
